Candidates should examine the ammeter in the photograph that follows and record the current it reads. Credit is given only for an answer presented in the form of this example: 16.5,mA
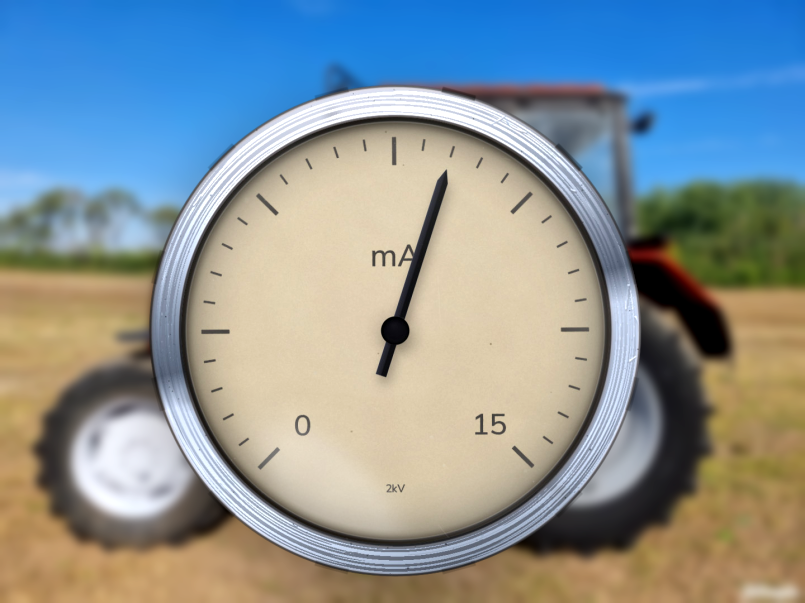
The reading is 8.5,mA
